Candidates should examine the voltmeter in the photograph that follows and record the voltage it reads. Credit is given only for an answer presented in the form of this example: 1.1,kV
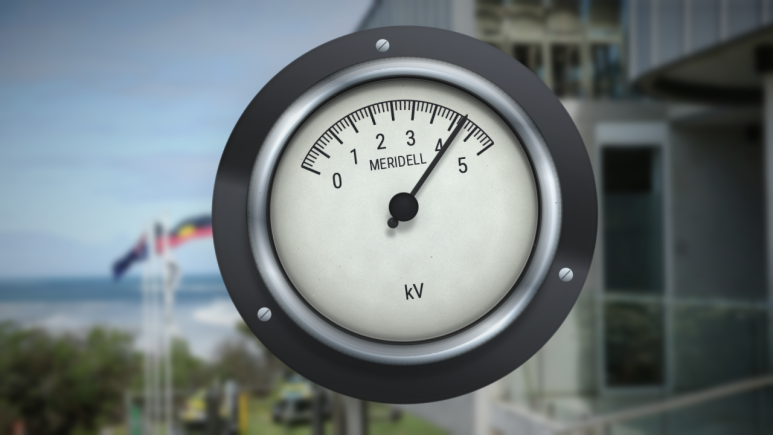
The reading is 4.2,kV
